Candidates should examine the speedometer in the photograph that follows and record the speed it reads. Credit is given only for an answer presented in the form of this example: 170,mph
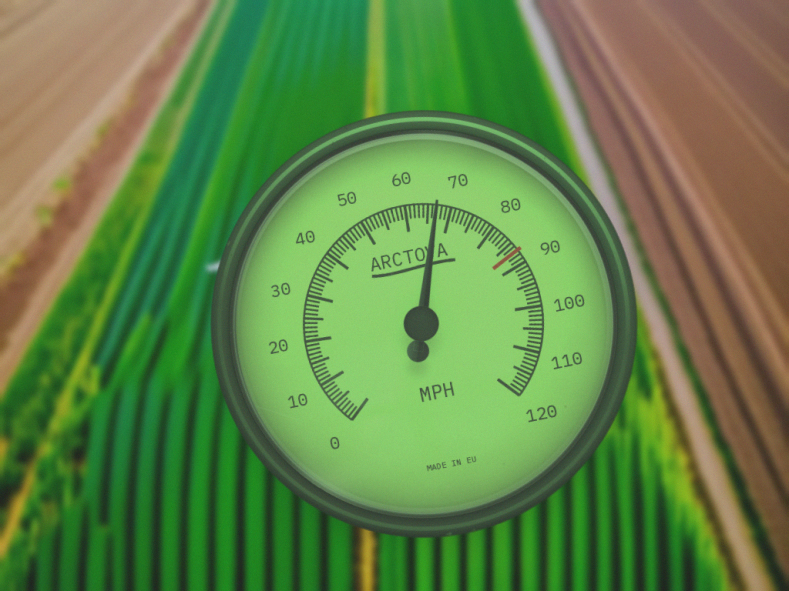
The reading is 67,mph
